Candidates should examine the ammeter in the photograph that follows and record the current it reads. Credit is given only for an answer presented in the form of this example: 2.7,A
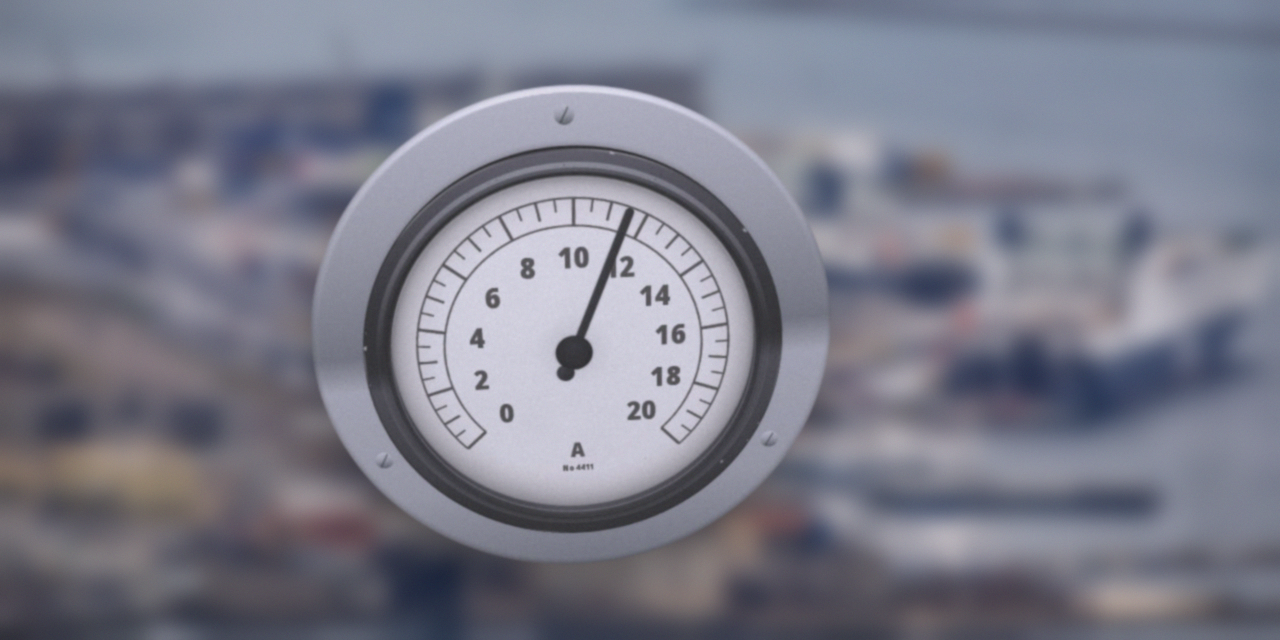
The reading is 11.5,A
